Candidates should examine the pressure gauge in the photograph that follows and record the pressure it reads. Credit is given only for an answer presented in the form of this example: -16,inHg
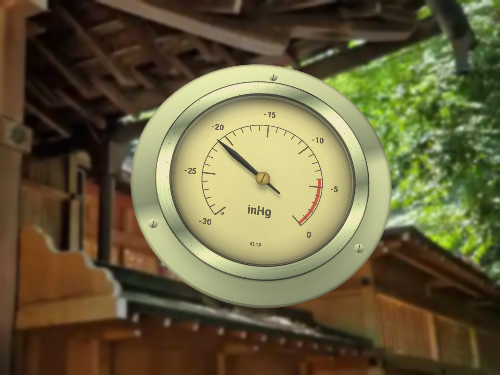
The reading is -21,inHg
